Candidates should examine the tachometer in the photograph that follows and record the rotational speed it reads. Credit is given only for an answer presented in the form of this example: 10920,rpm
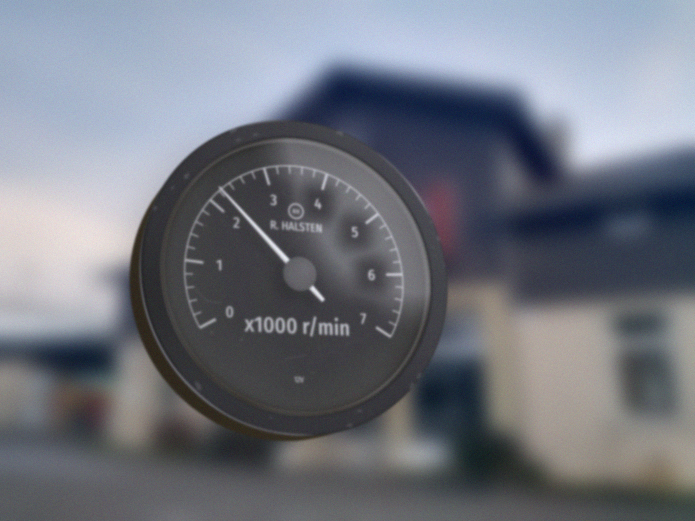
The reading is 2200,rpm
